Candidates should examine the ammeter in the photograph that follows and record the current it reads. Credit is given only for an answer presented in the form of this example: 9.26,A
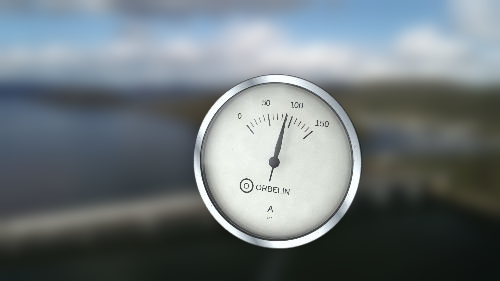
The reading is 90,A
